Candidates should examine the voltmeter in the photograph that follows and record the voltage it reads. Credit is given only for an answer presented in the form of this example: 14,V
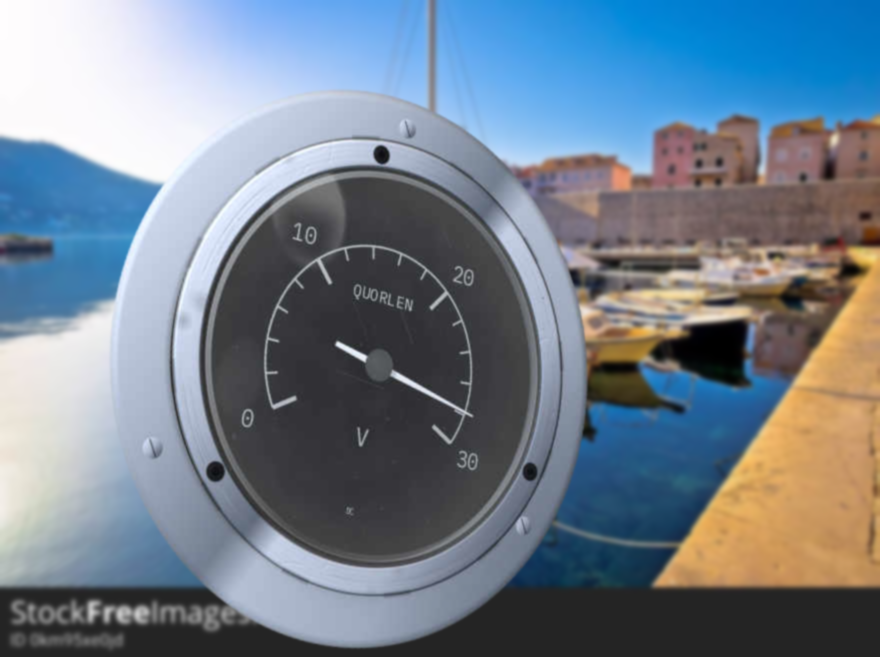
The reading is 28,V
